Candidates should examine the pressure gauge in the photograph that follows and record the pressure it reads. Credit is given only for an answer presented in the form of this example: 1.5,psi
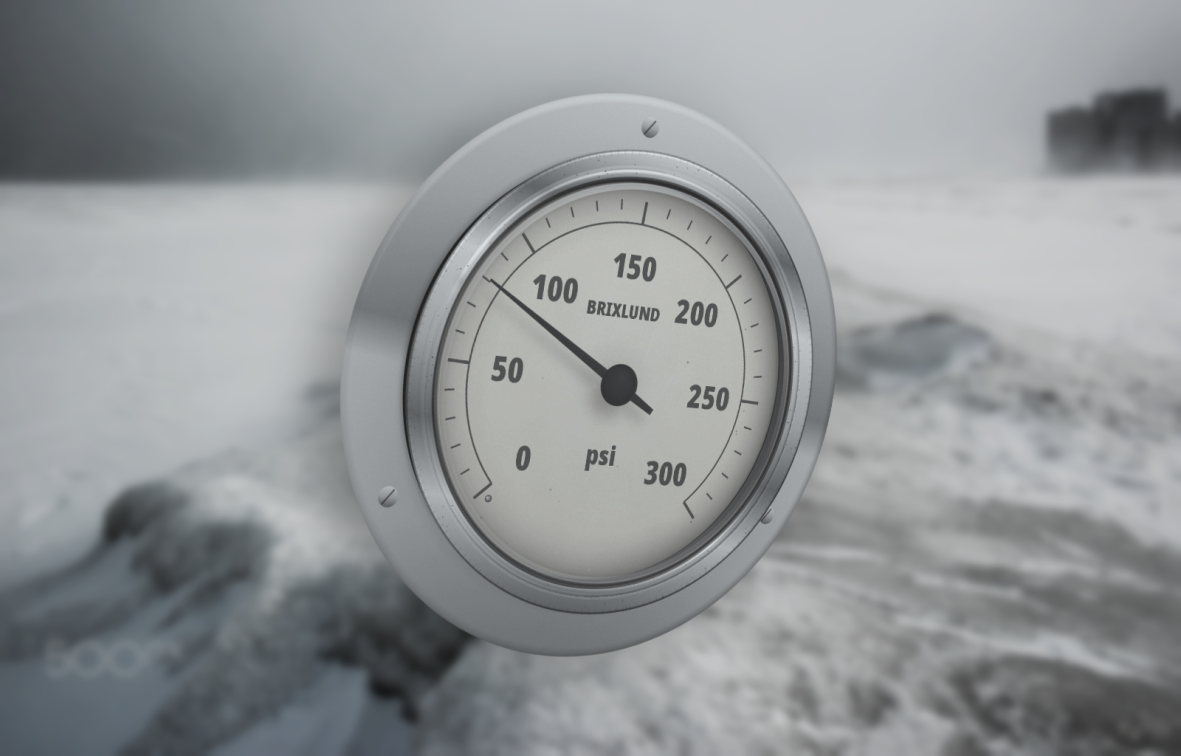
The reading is 80,psi
